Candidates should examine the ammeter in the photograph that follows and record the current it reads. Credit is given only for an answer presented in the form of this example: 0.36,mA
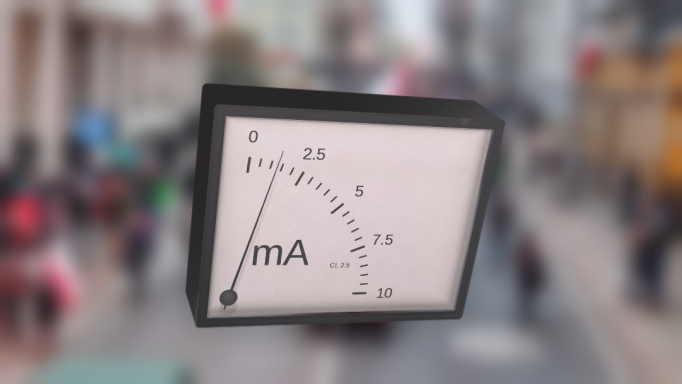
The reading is 1.25,mA
